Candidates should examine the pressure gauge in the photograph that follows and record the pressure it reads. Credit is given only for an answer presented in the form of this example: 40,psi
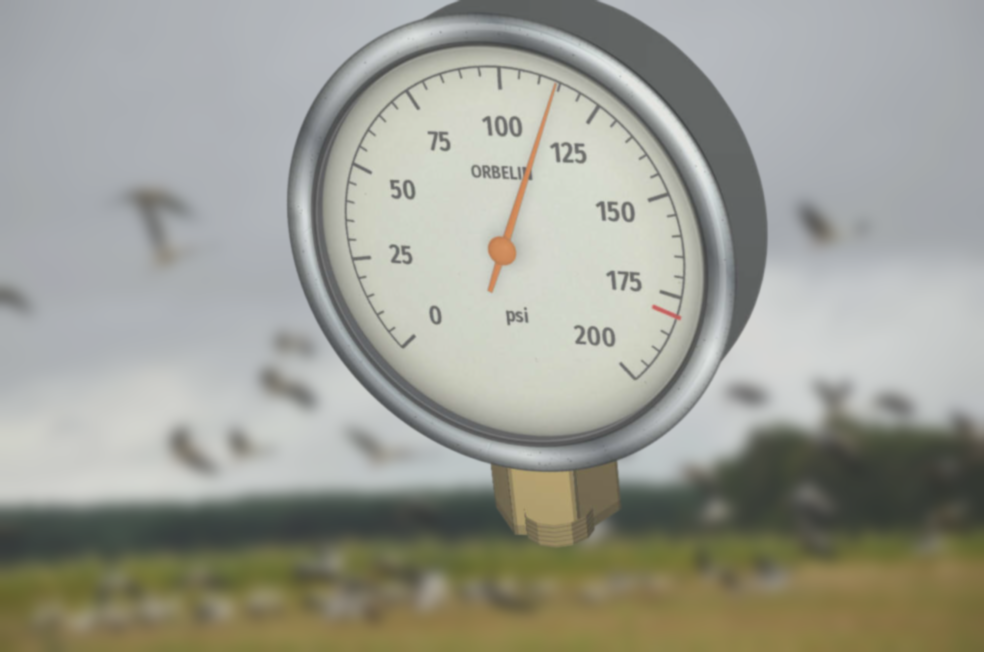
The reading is 115,psi
